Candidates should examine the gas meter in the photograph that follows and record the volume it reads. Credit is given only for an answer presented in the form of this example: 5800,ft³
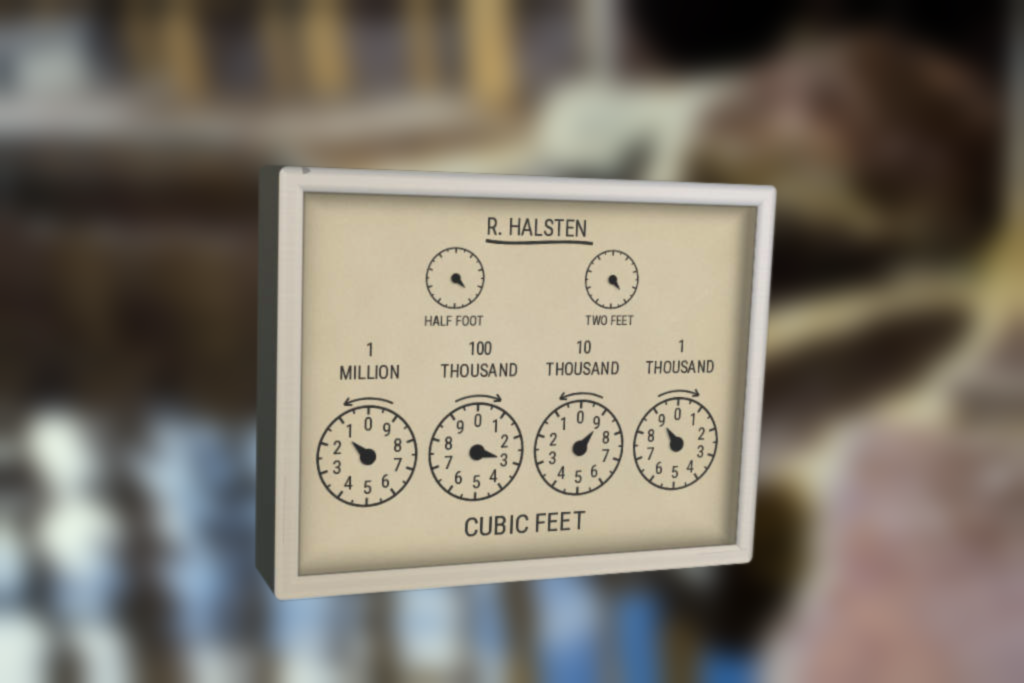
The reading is 128900,ft³
